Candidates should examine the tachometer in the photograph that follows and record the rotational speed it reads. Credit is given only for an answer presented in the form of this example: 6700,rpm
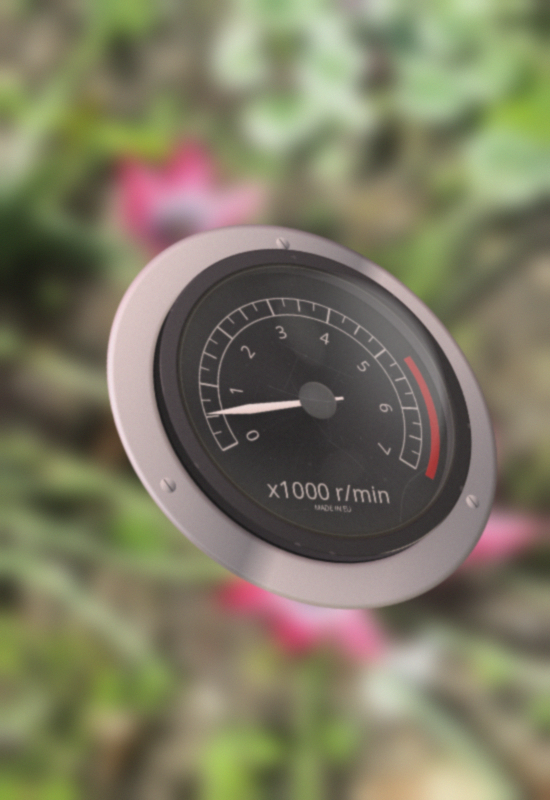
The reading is 500,rpm
